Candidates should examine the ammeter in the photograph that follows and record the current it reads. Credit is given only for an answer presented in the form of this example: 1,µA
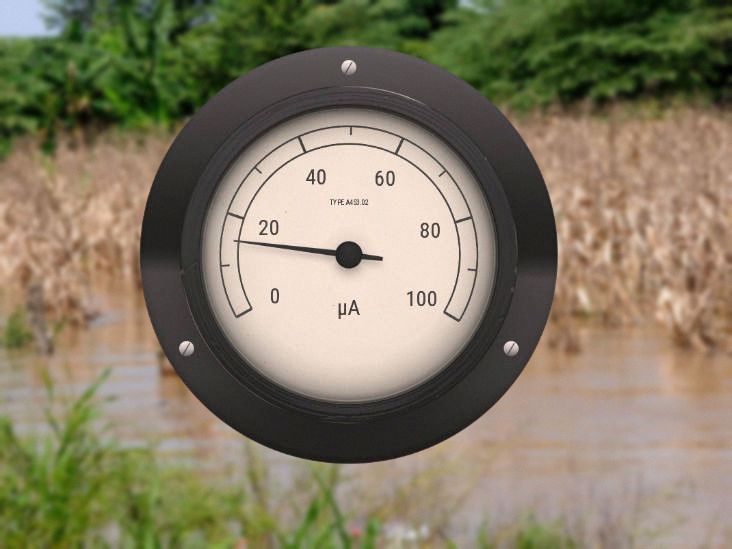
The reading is 15,µA
